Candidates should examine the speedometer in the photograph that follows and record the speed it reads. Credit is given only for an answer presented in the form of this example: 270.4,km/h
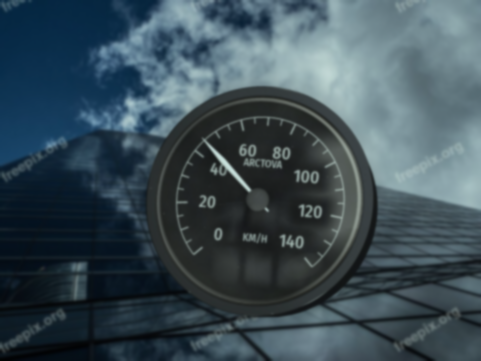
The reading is 45,km/h
